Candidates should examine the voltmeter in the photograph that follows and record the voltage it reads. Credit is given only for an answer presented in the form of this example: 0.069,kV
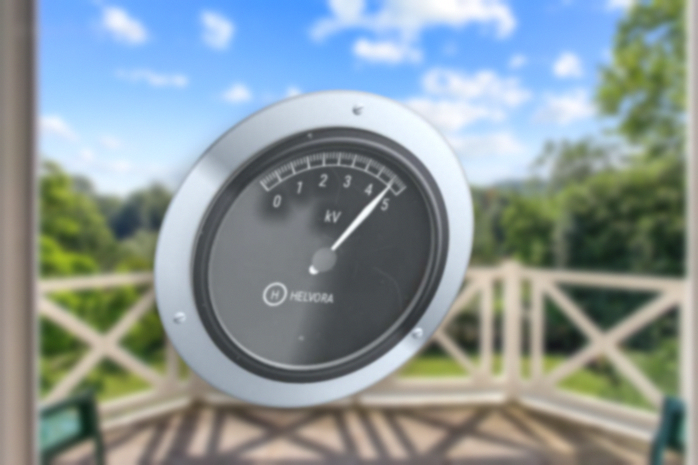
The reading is 4.5,kV
